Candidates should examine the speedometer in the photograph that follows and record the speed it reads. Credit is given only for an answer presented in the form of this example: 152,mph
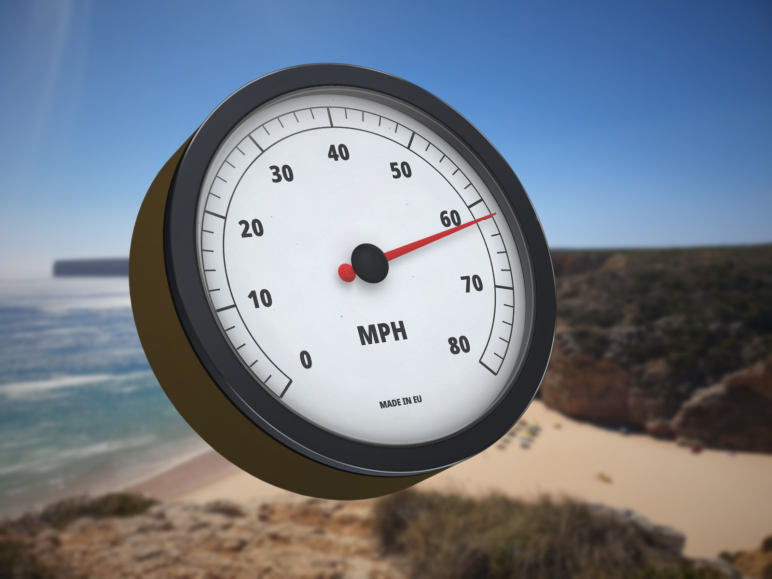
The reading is 62,mph
